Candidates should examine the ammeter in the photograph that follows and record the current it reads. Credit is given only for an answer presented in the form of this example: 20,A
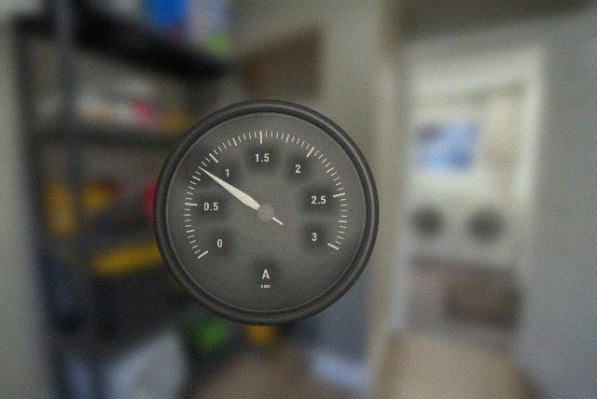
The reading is 0.85,A
